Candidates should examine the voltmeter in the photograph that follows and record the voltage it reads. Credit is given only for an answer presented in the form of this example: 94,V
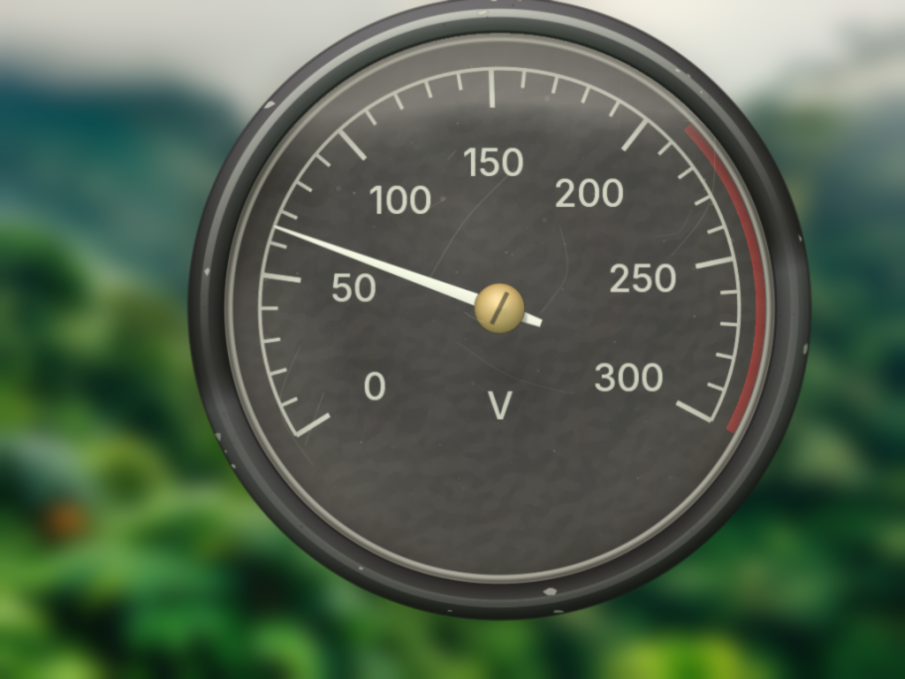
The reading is 65,V
